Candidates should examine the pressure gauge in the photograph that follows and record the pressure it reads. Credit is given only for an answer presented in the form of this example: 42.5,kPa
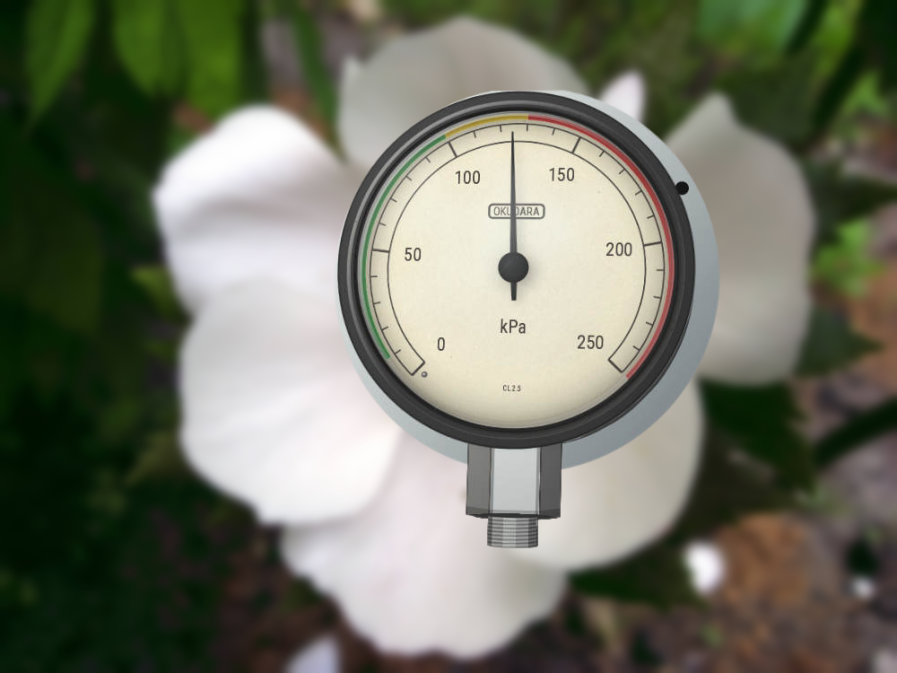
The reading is 125,kPa
